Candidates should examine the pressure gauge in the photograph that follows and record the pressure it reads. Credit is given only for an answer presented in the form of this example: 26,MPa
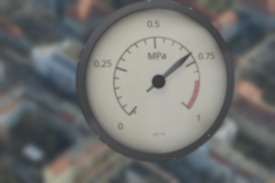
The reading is 0.7,MPa
